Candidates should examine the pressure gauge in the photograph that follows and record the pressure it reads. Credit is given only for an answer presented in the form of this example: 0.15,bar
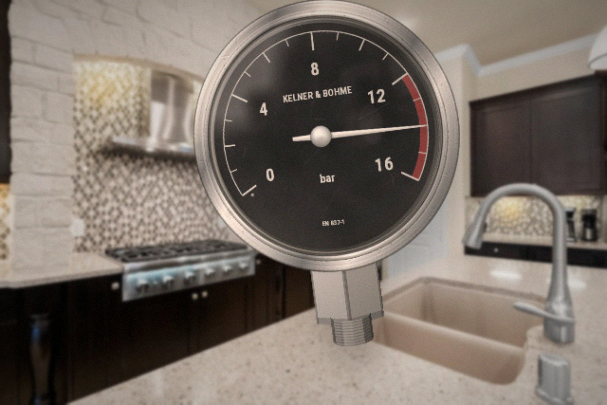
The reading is 14,bar
